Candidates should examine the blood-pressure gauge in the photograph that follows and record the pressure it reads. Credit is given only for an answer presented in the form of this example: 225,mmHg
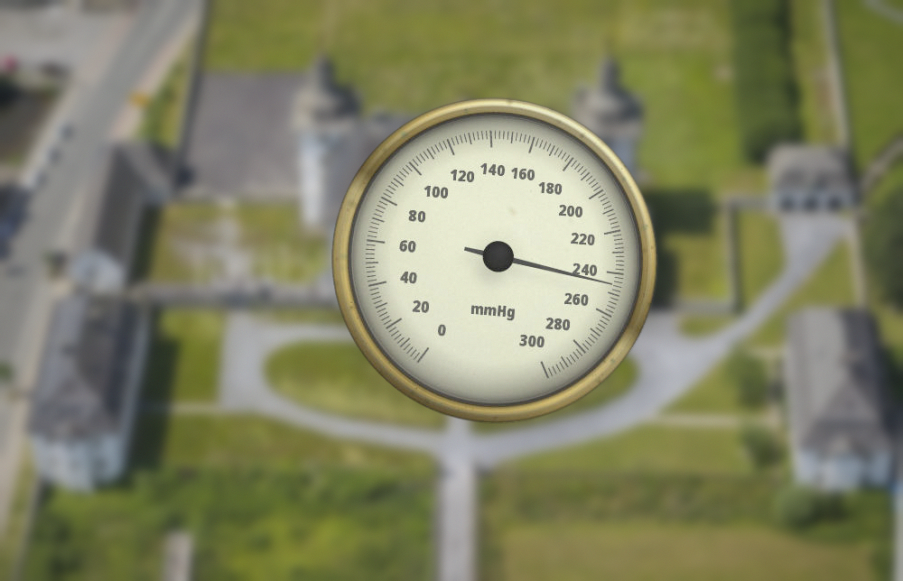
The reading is 246,mmHg
